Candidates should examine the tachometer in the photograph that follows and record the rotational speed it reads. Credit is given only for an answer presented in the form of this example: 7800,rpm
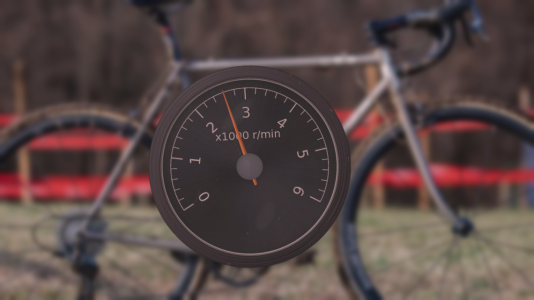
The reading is 2600,rpm
